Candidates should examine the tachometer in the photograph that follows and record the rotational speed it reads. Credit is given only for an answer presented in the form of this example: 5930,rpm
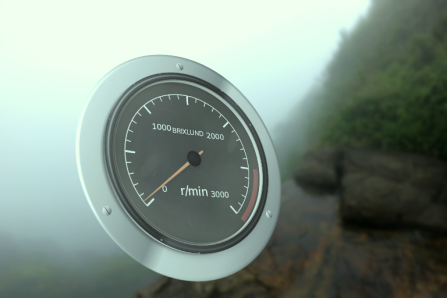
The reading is 50,rpm
